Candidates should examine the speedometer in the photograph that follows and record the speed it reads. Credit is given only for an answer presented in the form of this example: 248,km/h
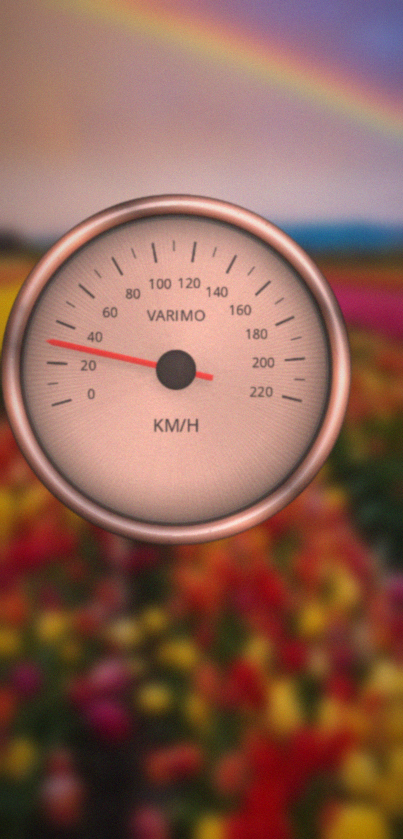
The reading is 30,km/h
